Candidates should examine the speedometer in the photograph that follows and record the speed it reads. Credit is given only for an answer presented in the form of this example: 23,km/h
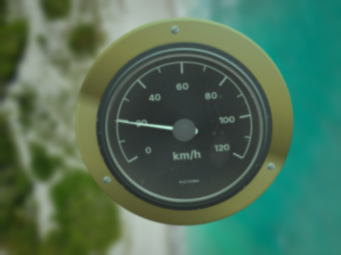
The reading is 20,km/h
